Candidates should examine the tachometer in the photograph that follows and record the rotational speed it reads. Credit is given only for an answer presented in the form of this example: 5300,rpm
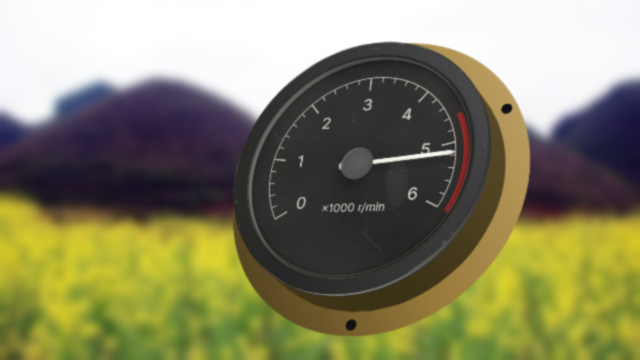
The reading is 5200,rpm
